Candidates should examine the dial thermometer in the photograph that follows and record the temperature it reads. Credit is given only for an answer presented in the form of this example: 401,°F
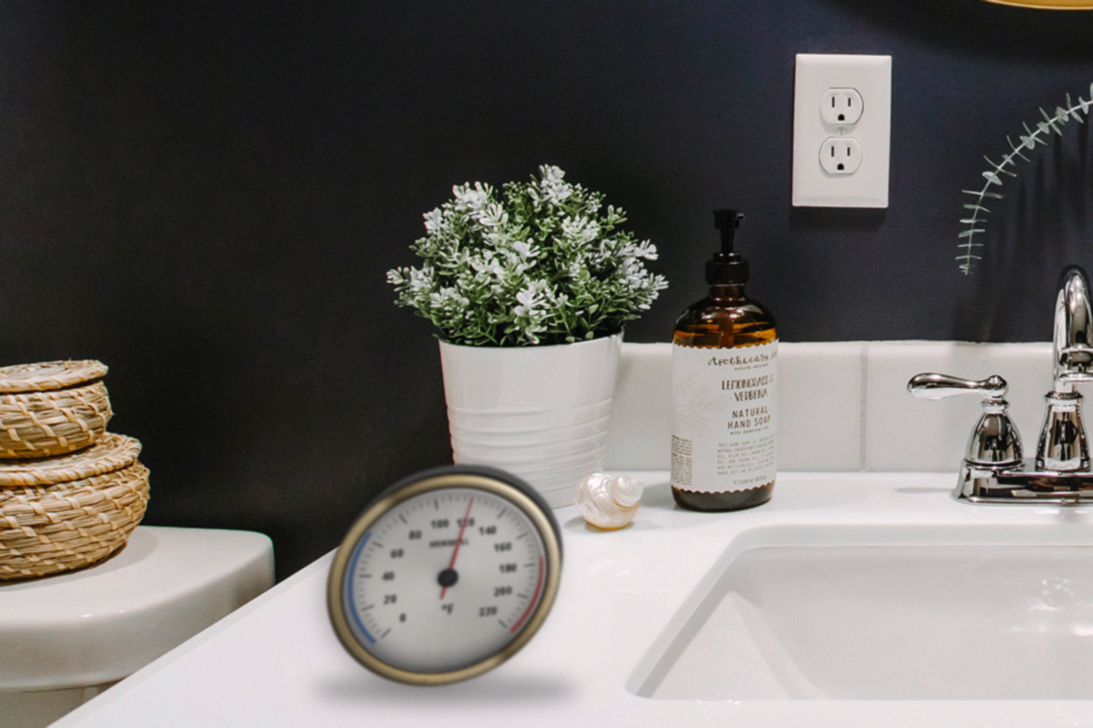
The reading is 120,°F
